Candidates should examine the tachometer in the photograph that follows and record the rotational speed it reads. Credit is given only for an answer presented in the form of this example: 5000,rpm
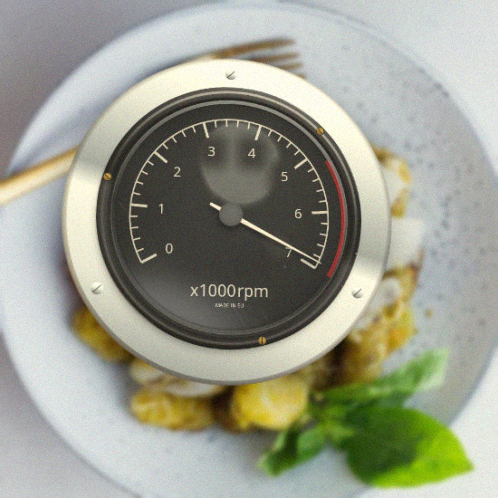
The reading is 6900,rpm
